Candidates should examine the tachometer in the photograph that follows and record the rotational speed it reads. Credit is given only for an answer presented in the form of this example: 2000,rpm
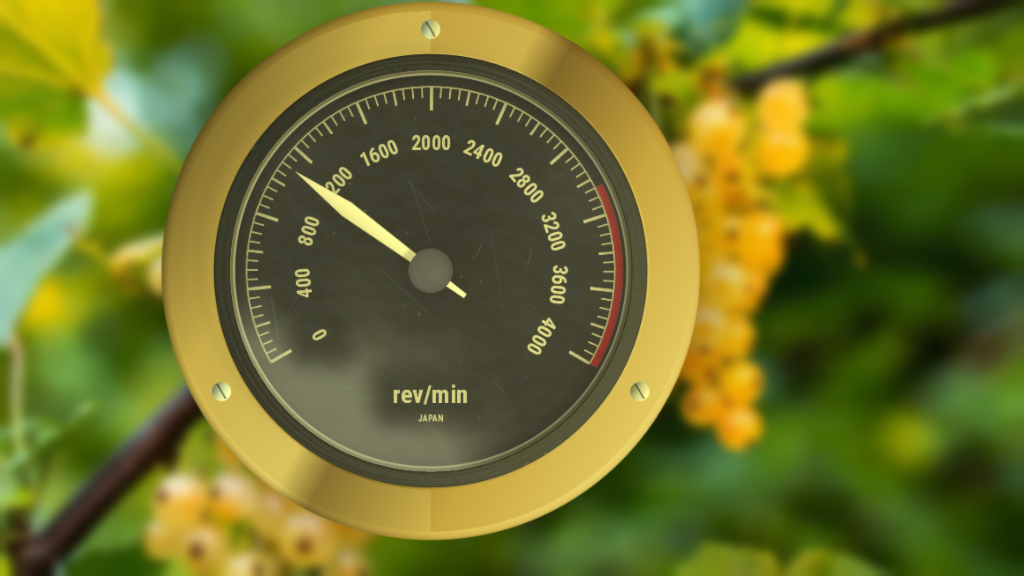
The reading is 1100,rpm
